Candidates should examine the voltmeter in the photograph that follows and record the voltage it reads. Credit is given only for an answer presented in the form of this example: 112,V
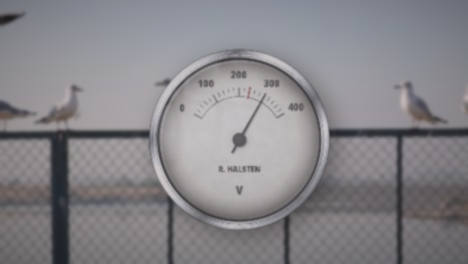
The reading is 300,V
